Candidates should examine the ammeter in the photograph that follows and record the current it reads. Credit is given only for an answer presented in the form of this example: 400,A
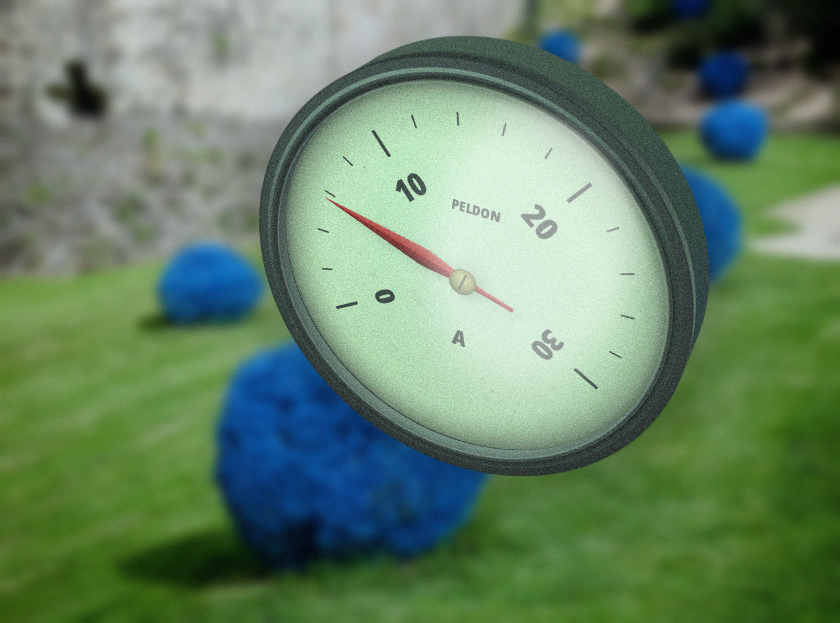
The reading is 6,A
